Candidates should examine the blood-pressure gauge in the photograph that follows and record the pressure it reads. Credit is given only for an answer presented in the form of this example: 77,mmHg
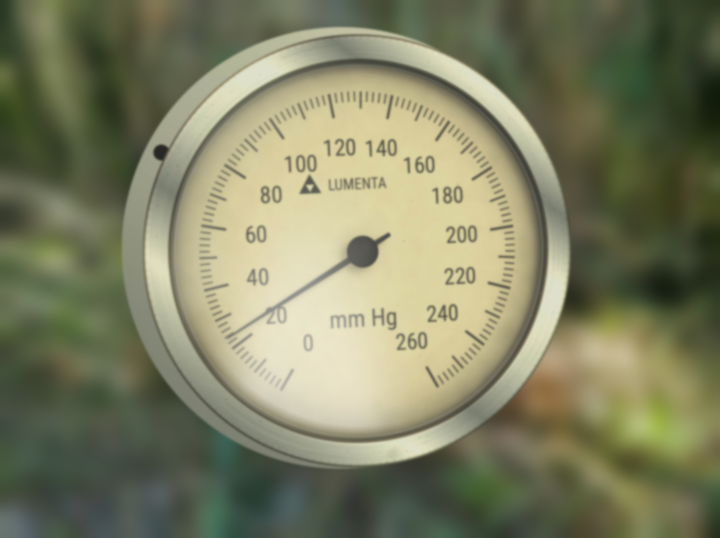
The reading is 24,mmHg
